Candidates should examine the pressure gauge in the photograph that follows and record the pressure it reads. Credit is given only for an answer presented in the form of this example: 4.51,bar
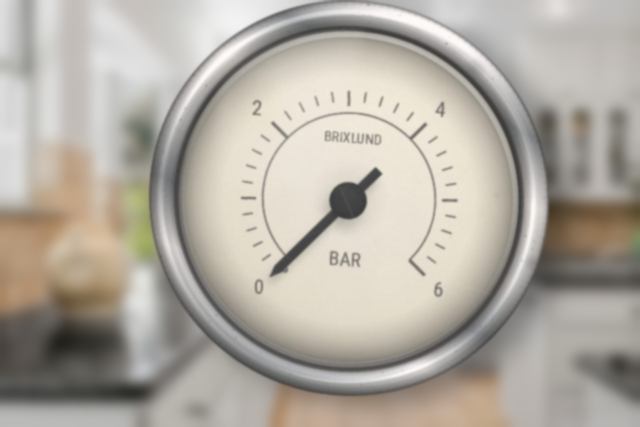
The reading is 0,bar
